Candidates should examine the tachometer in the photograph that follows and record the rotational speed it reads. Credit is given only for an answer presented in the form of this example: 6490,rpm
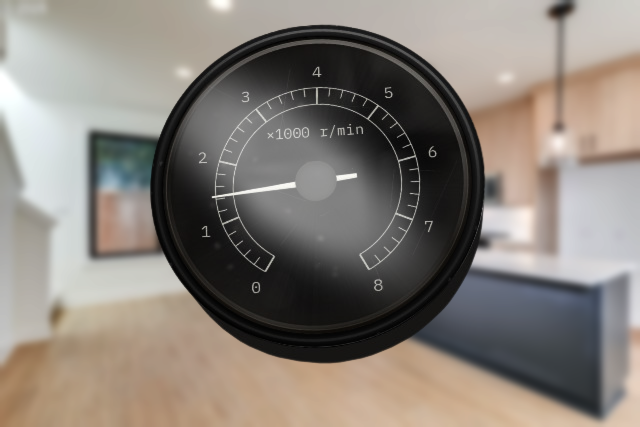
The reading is 1400,rpm
